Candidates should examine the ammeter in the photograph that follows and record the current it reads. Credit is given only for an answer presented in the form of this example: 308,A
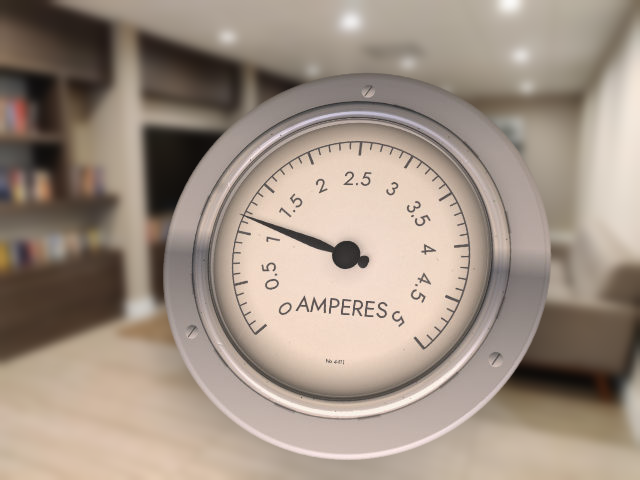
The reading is 1.15,A
